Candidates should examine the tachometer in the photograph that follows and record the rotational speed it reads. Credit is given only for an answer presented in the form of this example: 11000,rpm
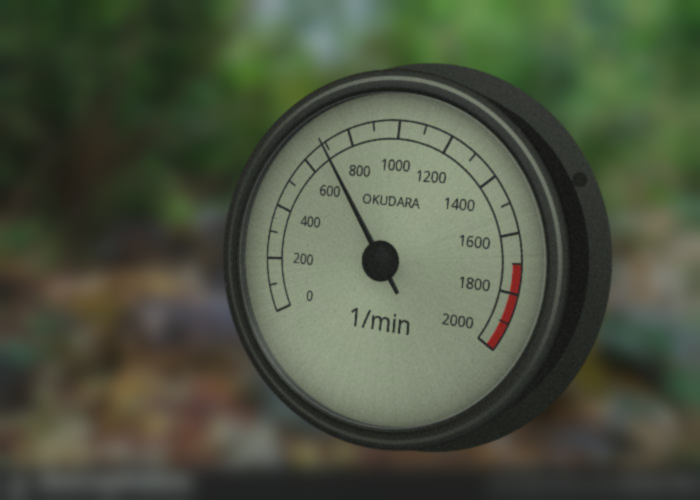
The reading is 700,rpm
